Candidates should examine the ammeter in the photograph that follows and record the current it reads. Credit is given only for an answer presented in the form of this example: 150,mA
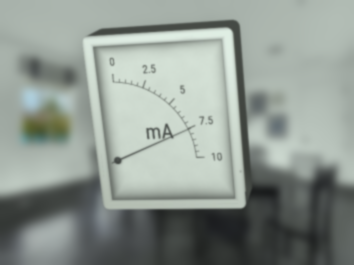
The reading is 7.5,mA
